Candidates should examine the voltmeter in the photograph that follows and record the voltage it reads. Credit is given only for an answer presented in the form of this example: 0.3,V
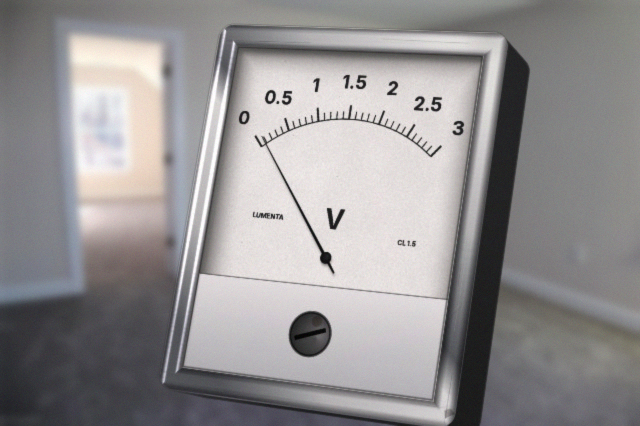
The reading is 0.1,V
